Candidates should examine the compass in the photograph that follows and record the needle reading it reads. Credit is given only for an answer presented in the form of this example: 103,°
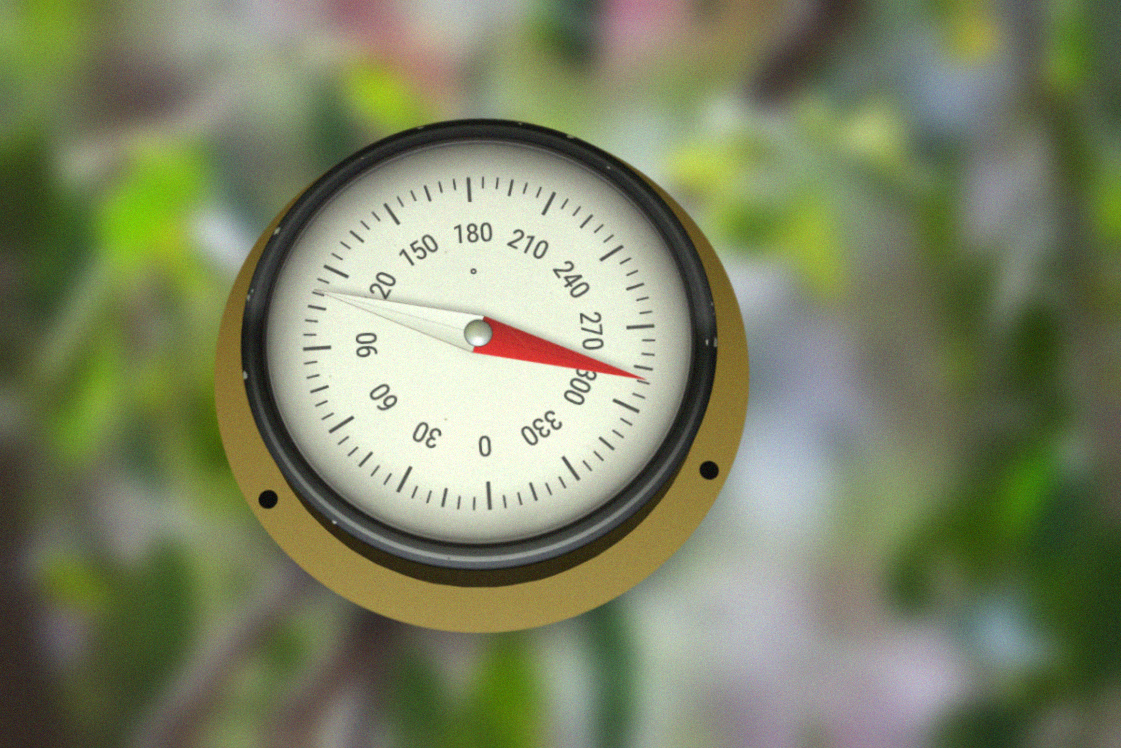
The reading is 290,°
